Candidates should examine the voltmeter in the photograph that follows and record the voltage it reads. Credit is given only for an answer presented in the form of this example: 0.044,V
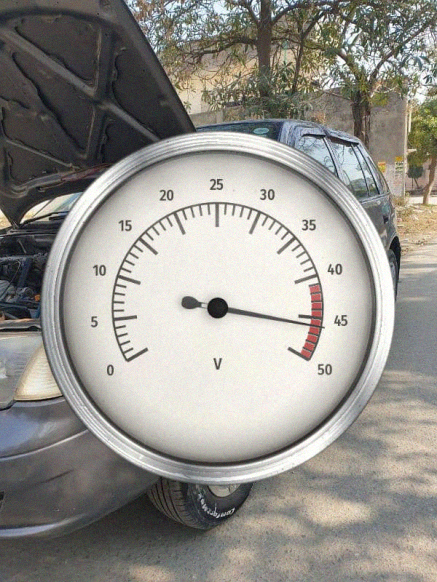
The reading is 46,V
